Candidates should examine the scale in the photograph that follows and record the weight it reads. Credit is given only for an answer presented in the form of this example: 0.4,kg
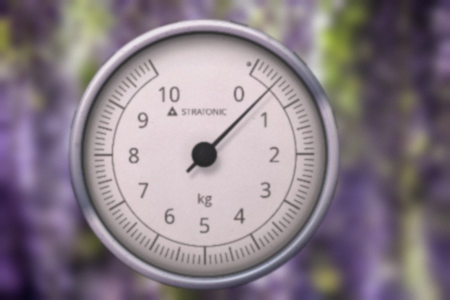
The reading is 0.5,kg
